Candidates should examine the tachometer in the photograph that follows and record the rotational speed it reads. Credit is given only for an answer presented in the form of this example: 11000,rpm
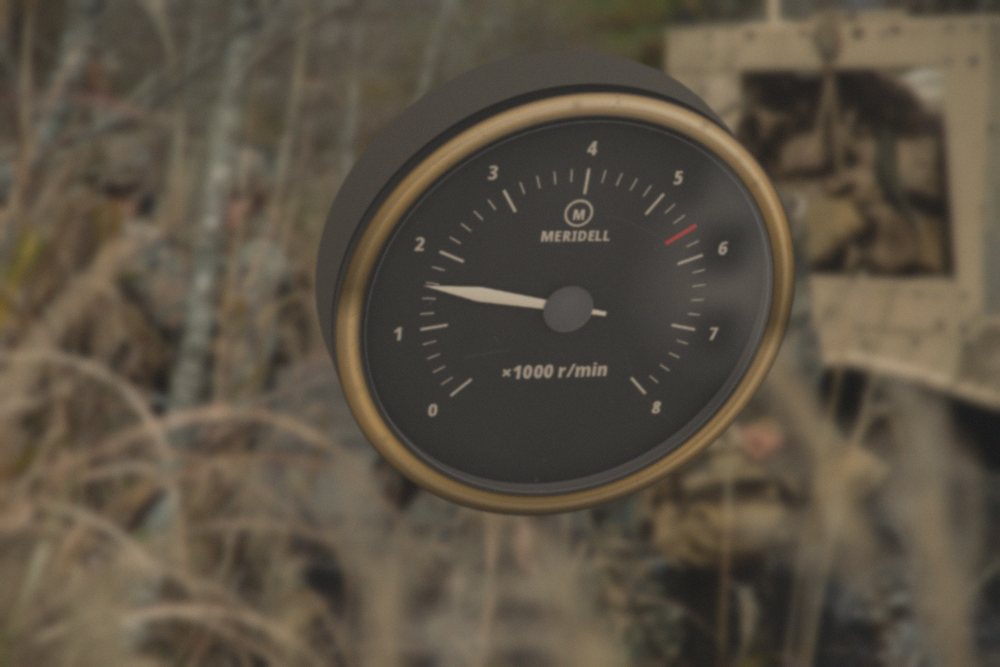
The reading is 1600,rpm
